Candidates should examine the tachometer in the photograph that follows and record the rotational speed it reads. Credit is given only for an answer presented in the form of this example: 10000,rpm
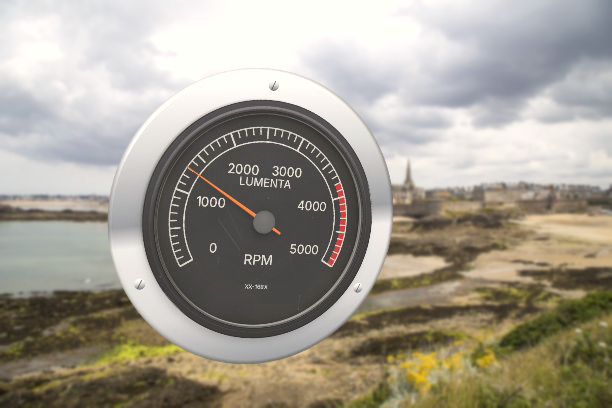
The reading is 1300,rpm
